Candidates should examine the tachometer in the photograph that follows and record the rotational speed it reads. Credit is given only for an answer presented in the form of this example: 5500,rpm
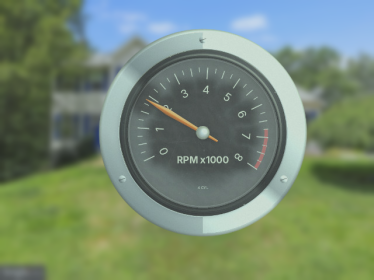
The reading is 1875,rpm
